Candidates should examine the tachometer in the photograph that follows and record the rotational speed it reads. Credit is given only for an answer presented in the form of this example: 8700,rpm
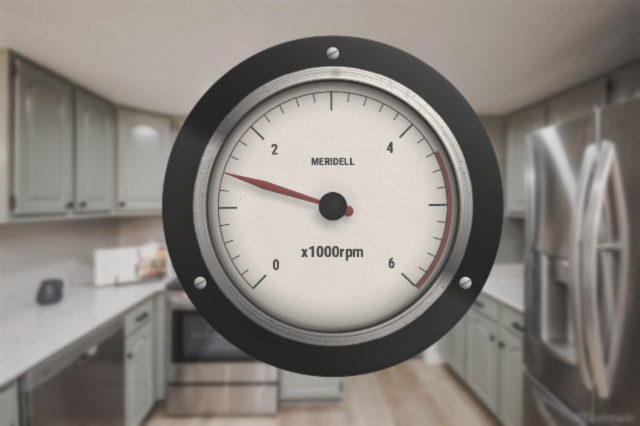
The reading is 1400,rpm
